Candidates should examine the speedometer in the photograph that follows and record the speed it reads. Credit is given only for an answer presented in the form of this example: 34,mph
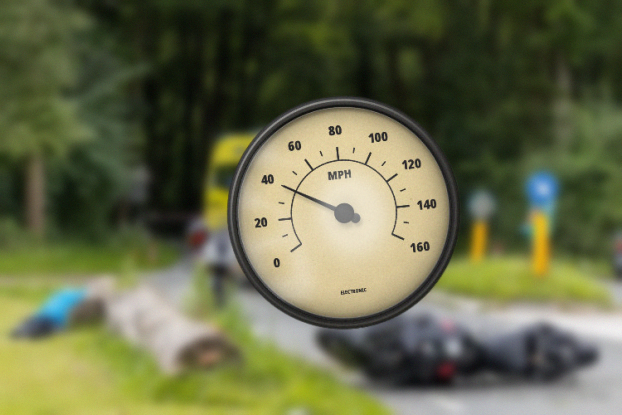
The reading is 40,mph
